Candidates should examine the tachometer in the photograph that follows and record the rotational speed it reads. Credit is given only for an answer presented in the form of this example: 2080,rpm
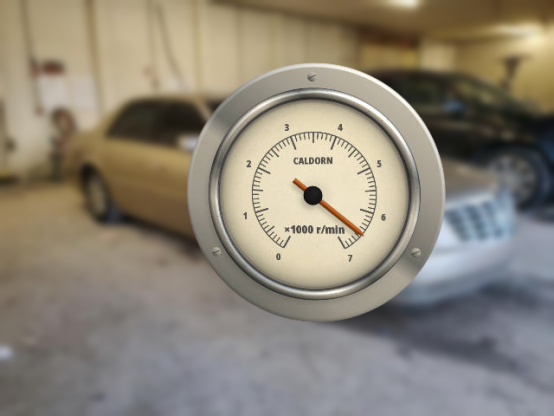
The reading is 6500,rpm
